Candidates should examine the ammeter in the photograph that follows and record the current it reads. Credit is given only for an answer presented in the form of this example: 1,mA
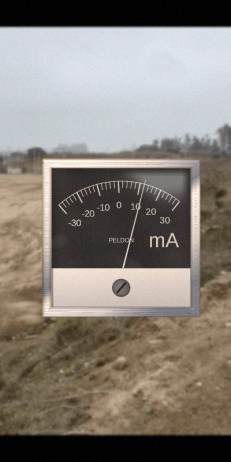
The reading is 12,mA
